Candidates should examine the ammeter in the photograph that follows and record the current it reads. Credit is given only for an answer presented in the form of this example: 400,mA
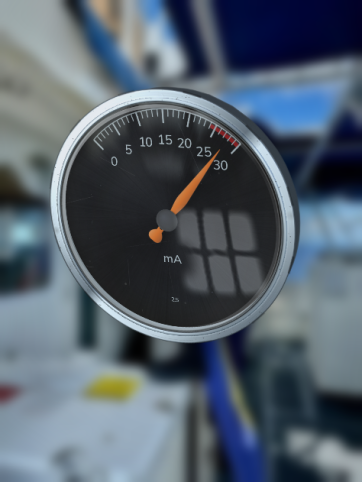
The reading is 28,mA
